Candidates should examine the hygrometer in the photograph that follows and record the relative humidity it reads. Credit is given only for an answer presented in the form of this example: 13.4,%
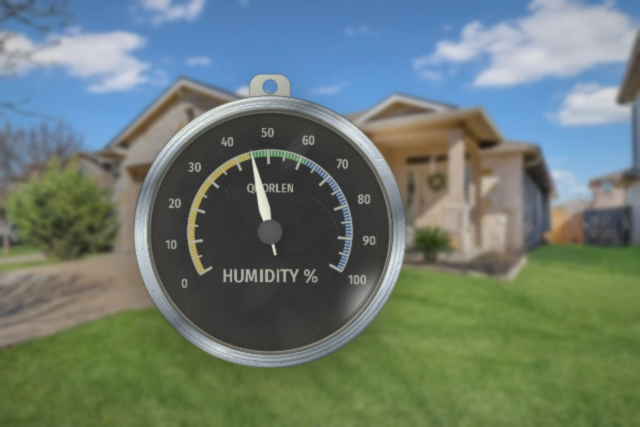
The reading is 45,%
